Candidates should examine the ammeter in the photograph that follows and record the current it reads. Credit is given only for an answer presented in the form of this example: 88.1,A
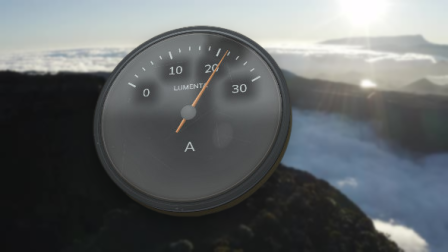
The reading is 22,A
